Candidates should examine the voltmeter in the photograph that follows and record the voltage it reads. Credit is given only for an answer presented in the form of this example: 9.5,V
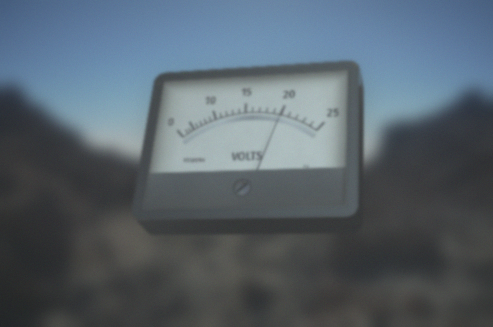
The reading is 20,V
